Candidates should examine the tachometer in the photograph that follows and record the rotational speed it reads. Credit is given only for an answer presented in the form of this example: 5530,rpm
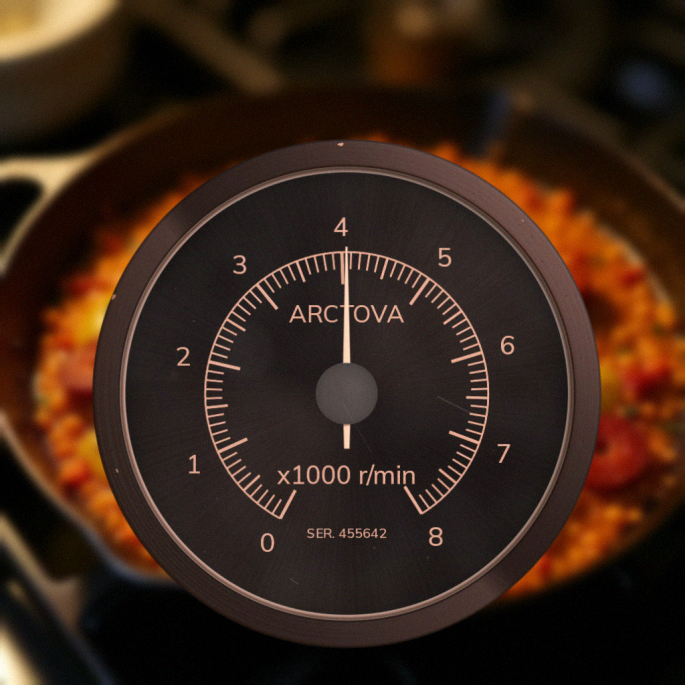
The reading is 4050,rpm
